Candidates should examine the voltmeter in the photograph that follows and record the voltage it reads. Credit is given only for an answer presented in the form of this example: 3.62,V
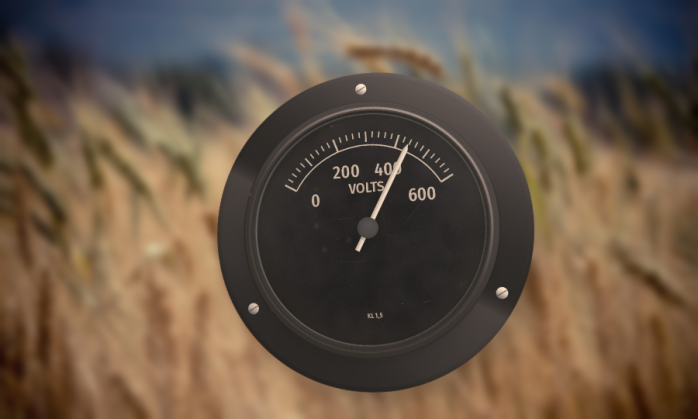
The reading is 440,V
